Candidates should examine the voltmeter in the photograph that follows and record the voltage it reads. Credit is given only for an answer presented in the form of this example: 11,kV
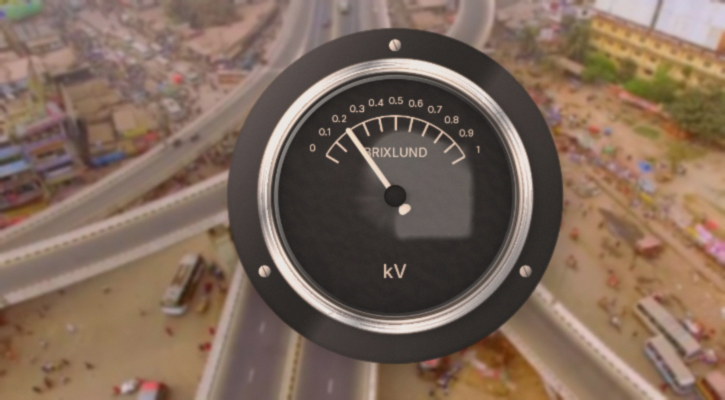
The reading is 0.2,kV
